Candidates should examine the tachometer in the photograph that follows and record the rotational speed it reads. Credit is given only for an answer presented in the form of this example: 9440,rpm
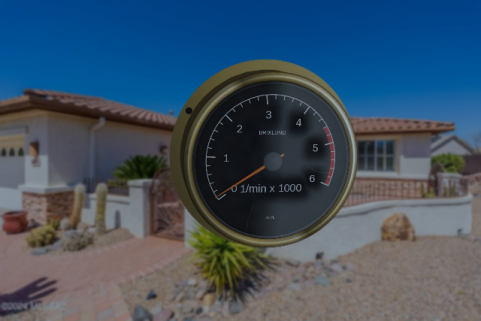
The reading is 100,rpm
